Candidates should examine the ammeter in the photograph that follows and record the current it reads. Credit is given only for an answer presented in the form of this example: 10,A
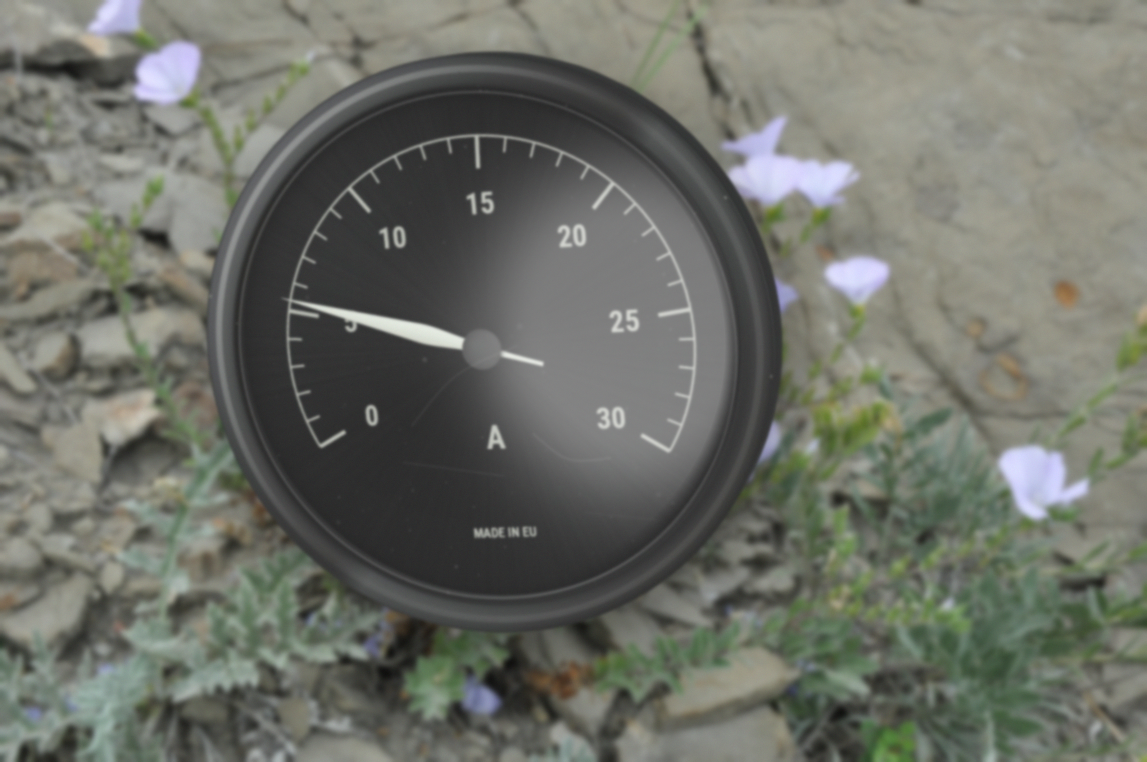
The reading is 5.5,A
